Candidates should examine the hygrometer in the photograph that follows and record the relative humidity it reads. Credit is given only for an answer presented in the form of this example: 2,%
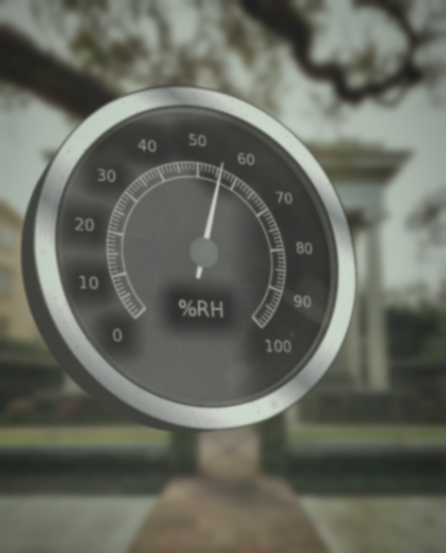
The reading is 55,%
